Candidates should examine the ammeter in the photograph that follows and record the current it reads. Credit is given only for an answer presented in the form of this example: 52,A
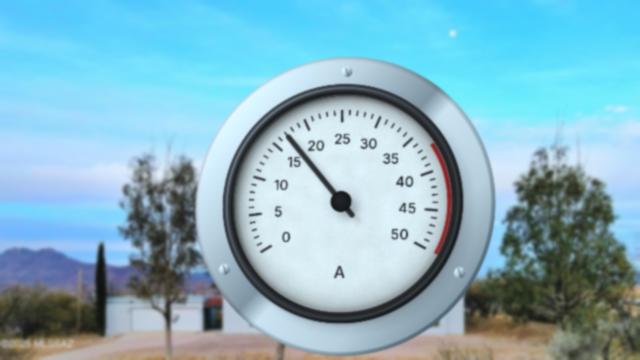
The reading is 17,A
